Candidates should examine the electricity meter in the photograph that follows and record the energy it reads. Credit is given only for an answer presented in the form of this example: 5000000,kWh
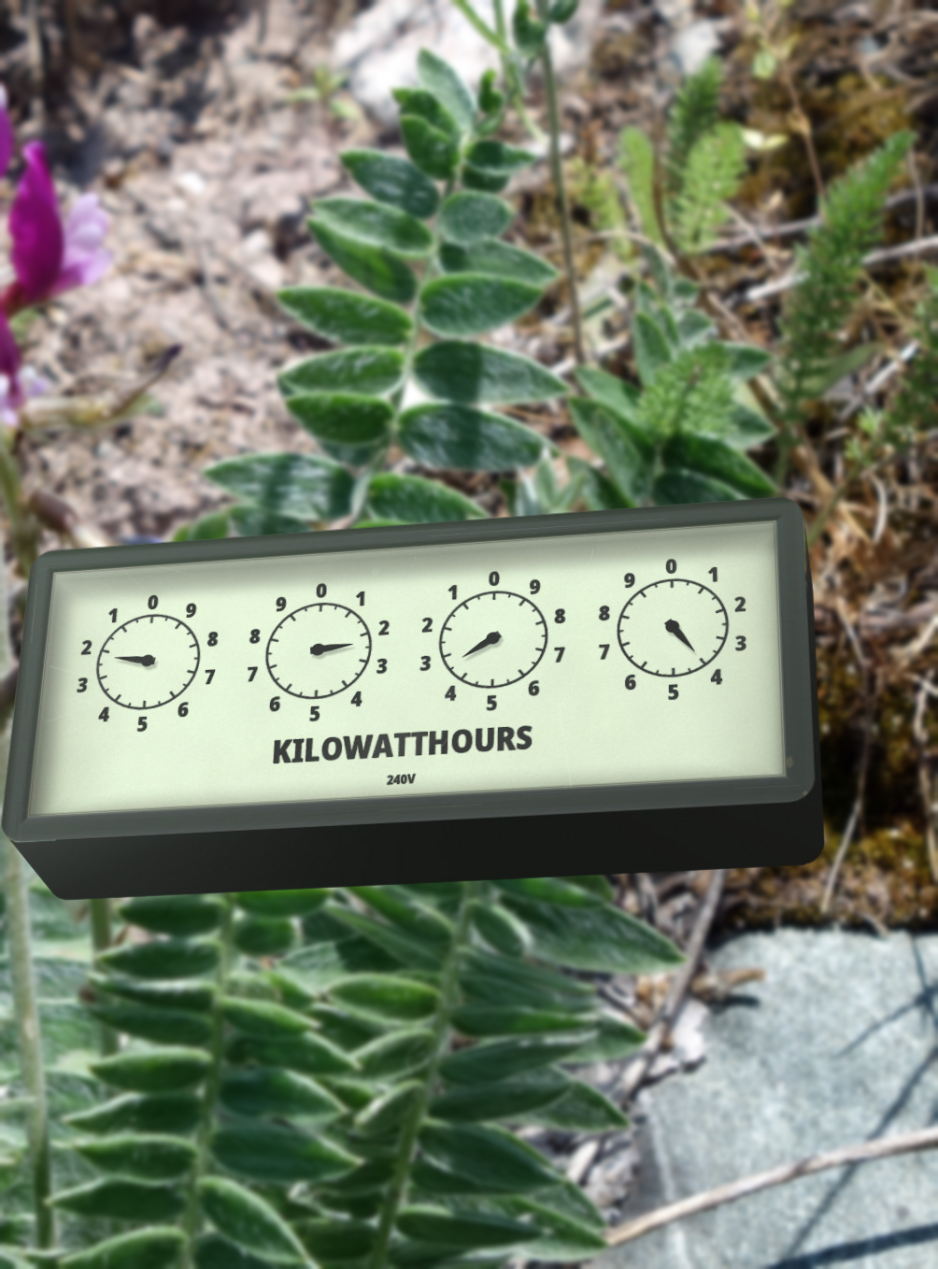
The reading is 2234,kWh
